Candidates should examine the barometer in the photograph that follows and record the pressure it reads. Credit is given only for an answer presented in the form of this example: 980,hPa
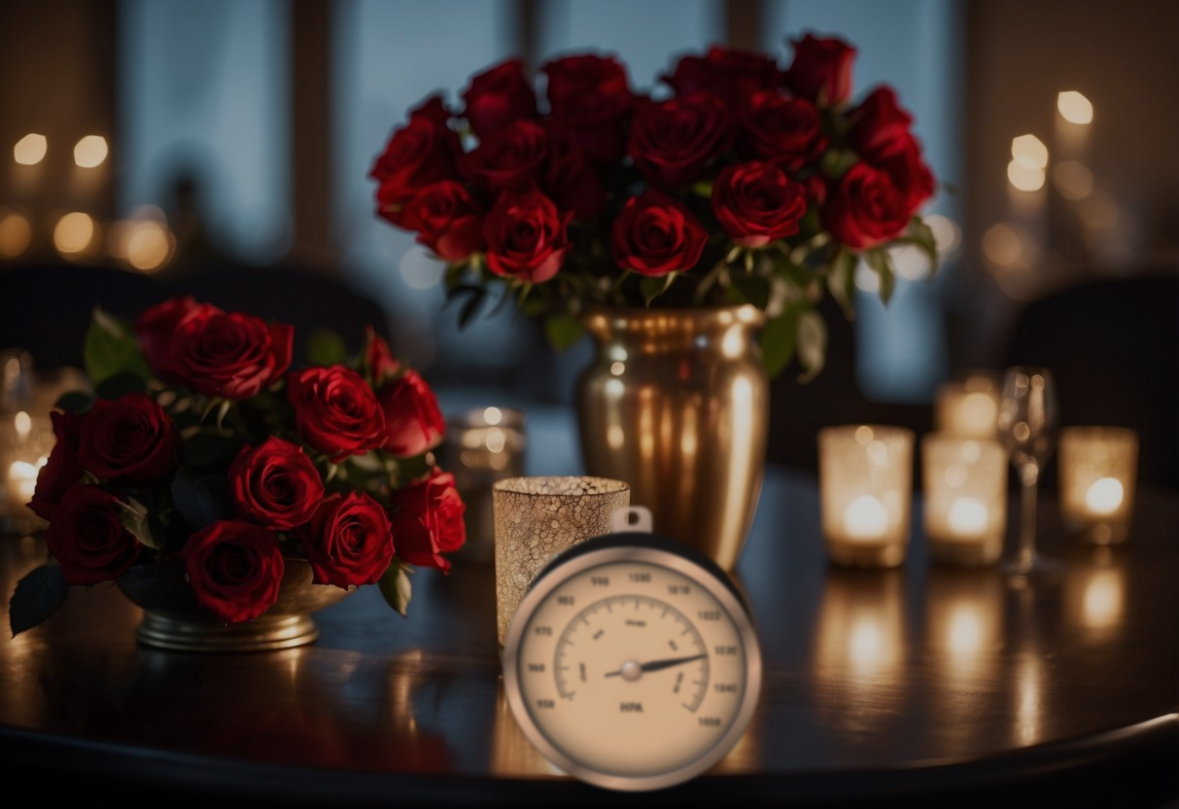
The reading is 1030,hPa
